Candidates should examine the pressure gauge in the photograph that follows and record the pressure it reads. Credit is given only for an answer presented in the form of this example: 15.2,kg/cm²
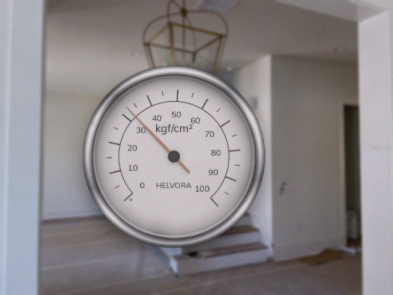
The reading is 32.5,kg/cm²
